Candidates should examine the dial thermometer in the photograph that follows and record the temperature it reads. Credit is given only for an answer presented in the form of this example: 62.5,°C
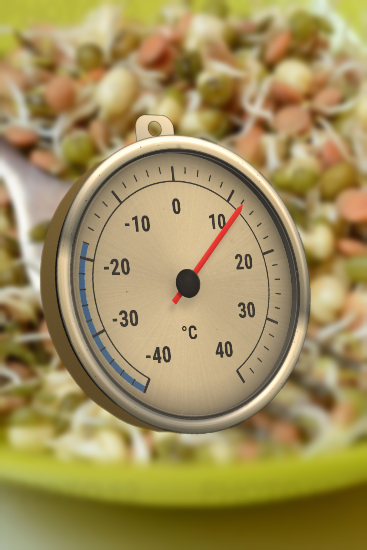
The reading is 12,°C
